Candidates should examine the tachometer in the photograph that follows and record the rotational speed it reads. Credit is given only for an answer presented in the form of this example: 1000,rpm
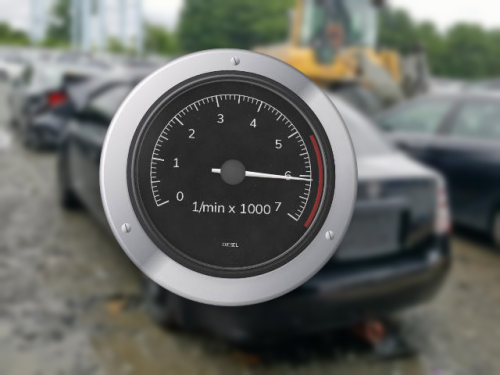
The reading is 6100,rpm
